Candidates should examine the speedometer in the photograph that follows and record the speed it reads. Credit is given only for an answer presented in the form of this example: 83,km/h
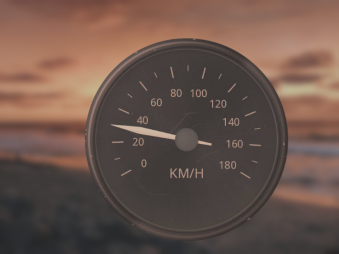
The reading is 30,km/h
